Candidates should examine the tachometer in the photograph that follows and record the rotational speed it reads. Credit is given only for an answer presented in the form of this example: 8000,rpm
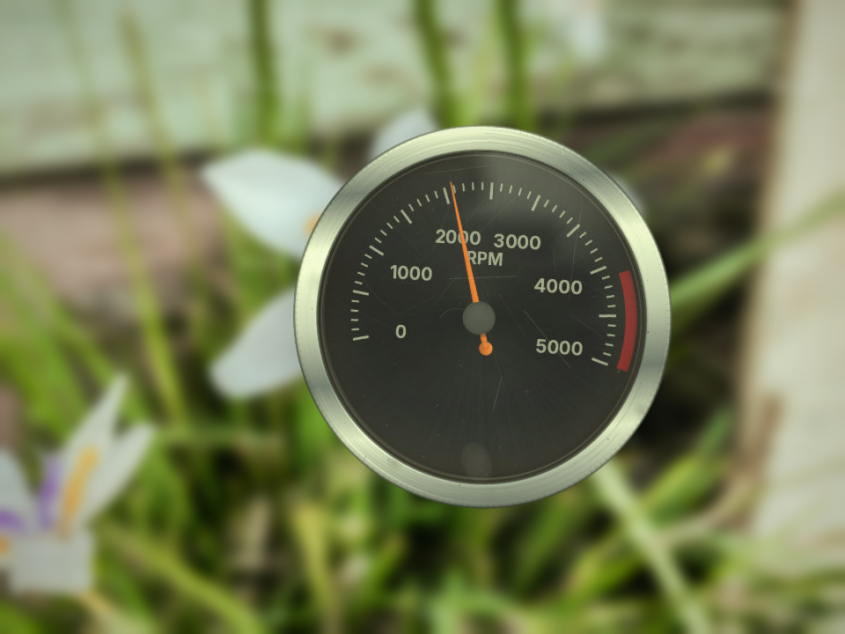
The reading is 2100,rpm
